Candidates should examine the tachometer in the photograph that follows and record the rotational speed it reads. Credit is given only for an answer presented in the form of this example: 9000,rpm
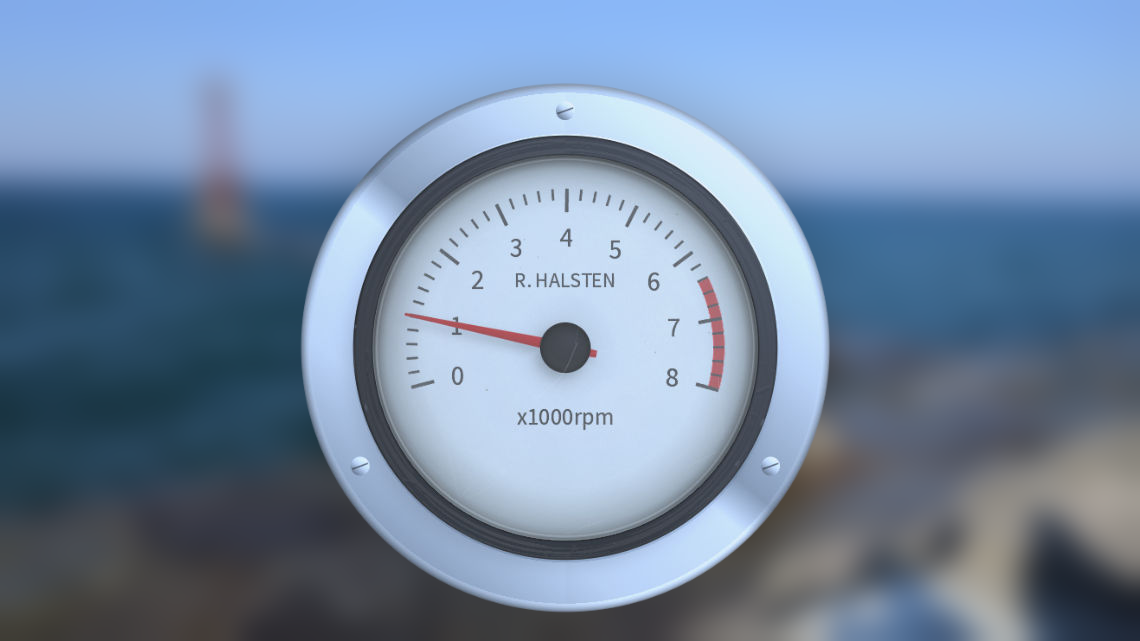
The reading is 1000,rpm
